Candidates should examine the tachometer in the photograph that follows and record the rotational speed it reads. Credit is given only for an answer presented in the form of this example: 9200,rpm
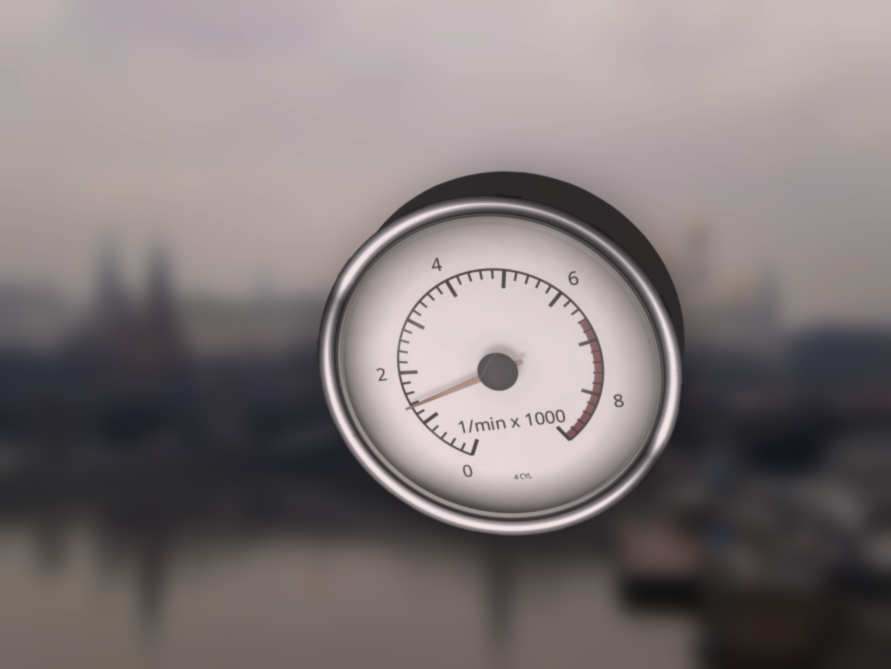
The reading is 1400,rpm
